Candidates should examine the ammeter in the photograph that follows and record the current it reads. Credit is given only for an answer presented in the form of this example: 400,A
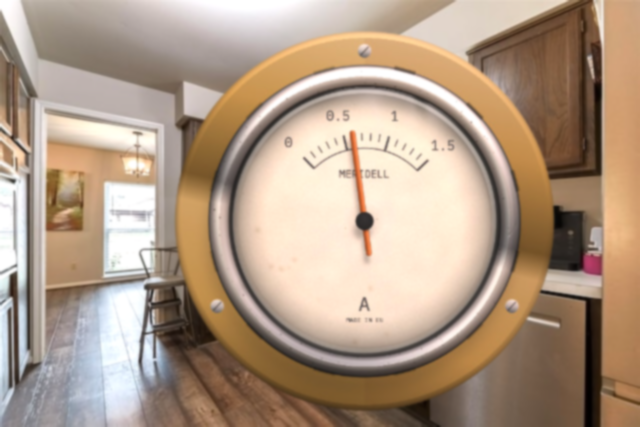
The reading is 0.6,A
